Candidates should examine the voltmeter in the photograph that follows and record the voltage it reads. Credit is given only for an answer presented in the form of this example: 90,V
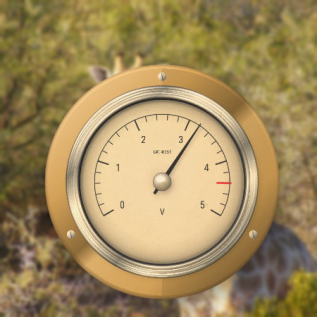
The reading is 3.2,V
